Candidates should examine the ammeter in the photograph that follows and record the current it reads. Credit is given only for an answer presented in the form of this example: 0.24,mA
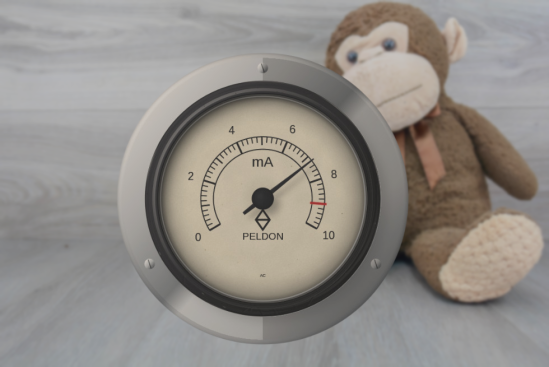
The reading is 7.2,mA
